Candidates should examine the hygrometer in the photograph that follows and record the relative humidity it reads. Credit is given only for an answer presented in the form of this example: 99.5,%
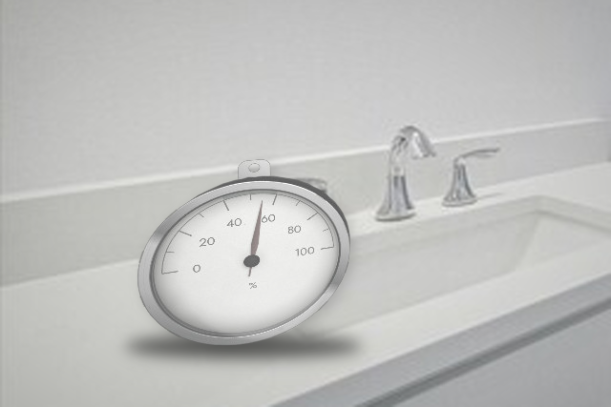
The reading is 55,%
